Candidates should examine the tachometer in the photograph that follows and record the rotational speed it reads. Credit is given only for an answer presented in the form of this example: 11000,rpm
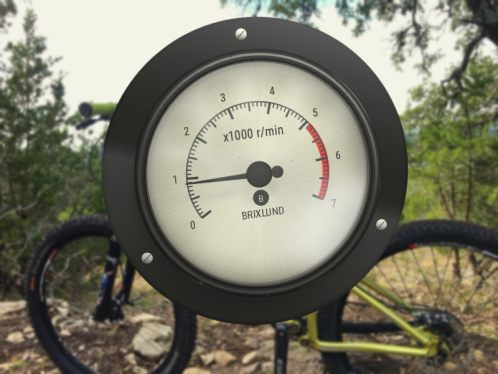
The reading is 900,rpm
